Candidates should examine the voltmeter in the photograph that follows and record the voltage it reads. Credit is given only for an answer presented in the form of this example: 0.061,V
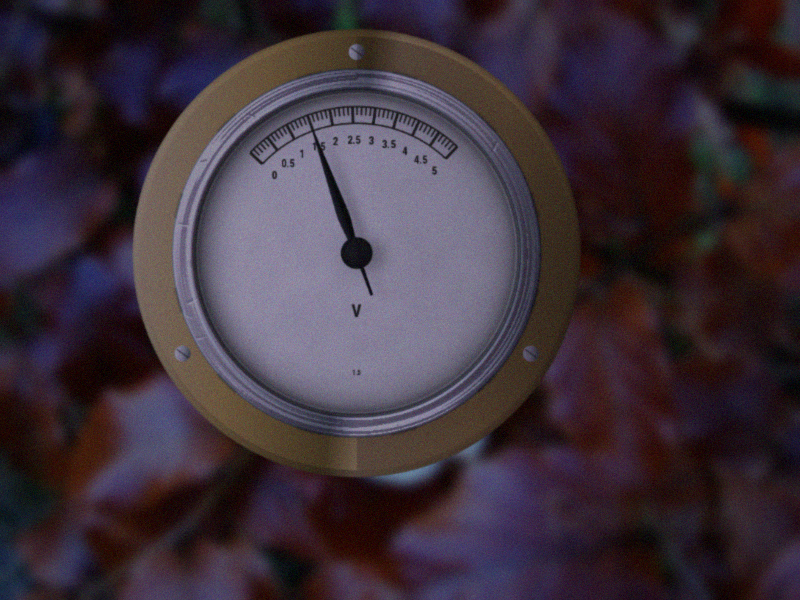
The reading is 1.5,V
